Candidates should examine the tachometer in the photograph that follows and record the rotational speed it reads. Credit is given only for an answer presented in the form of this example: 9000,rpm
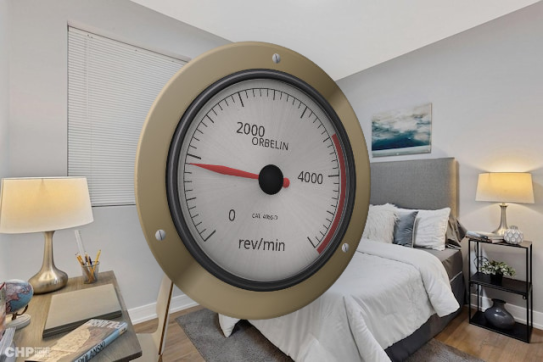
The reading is 900,rpm
